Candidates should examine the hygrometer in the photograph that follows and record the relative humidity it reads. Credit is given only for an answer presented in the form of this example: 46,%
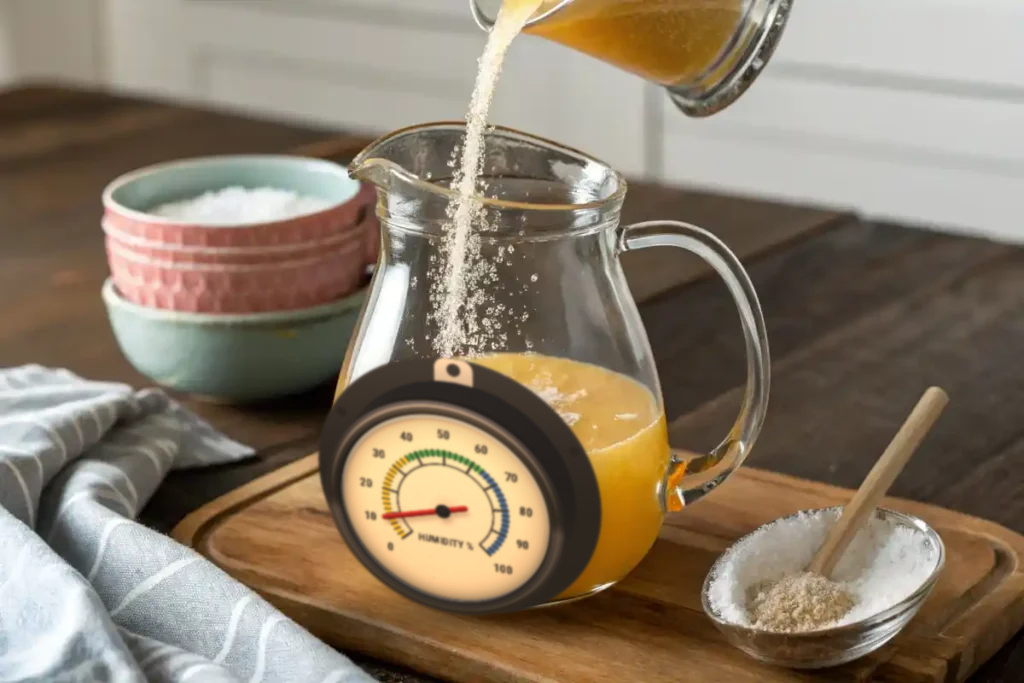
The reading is 10,%
